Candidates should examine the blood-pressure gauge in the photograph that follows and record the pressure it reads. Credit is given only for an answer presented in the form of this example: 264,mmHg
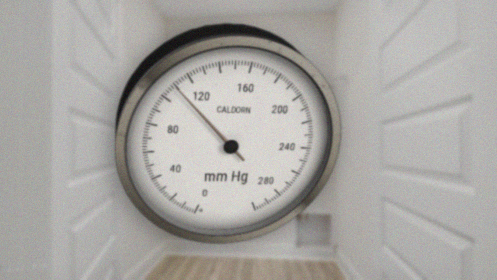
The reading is 110,mmHg
